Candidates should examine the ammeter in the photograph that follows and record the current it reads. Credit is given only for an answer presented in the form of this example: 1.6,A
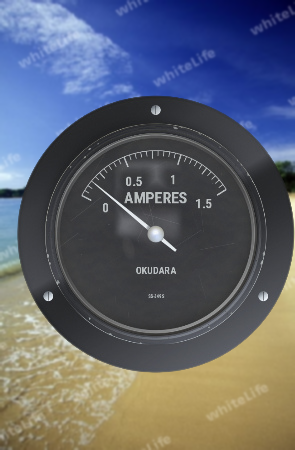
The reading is 0.15,A
